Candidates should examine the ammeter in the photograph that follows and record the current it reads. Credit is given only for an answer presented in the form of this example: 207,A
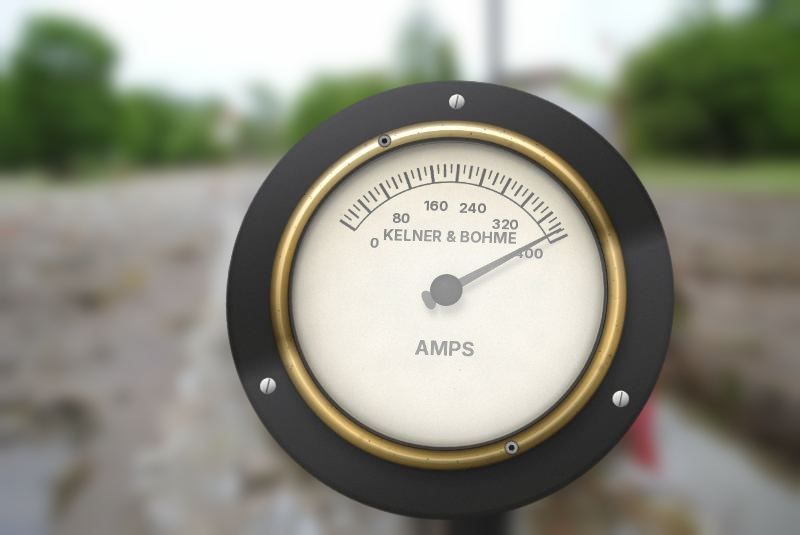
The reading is 390,A
